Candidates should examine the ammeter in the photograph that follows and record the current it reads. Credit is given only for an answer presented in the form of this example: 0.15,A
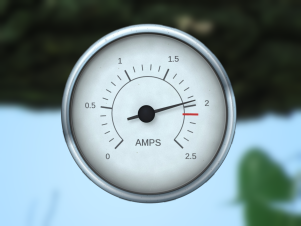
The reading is 1.95,A
